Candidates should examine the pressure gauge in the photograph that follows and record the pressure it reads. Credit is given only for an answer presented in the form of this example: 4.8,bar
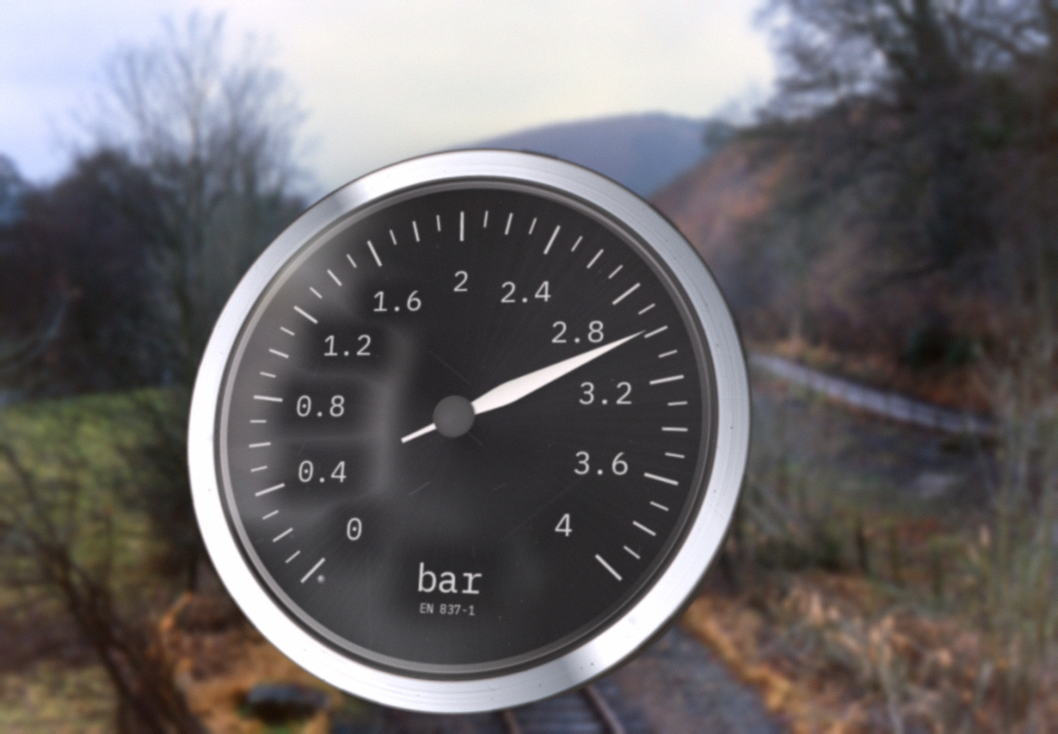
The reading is 3,bar
